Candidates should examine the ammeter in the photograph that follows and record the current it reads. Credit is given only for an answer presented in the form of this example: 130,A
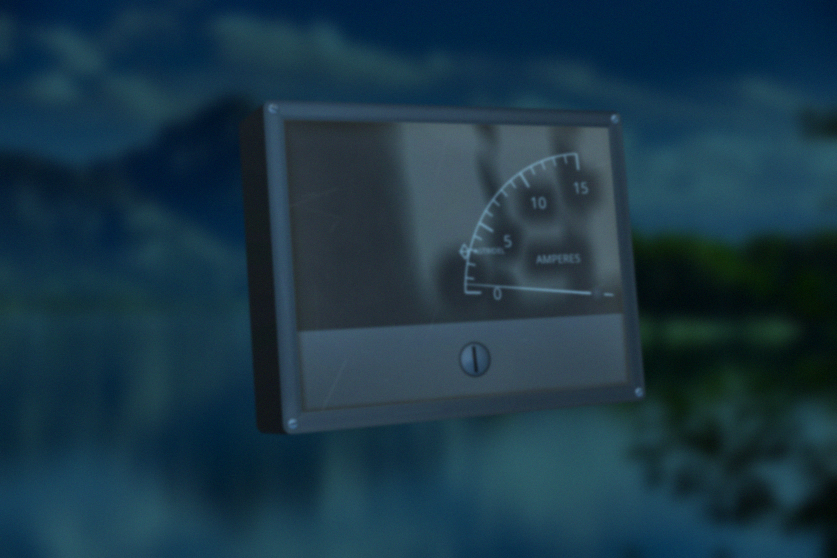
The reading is 0.5,A
